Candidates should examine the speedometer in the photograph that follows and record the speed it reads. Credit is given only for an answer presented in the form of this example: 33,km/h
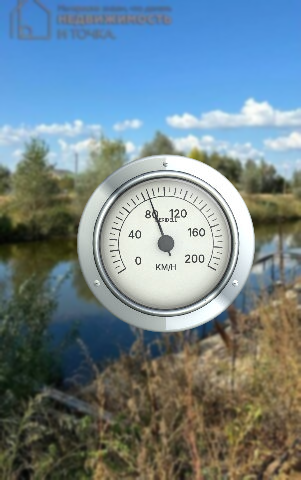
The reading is 85,km/h
